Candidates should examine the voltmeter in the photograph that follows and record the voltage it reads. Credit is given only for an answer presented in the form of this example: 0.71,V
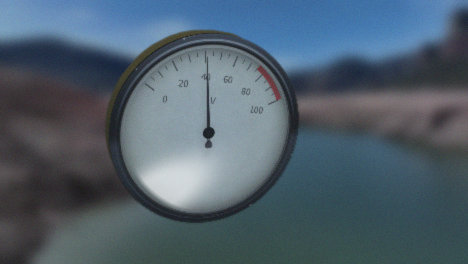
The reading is 40,V
